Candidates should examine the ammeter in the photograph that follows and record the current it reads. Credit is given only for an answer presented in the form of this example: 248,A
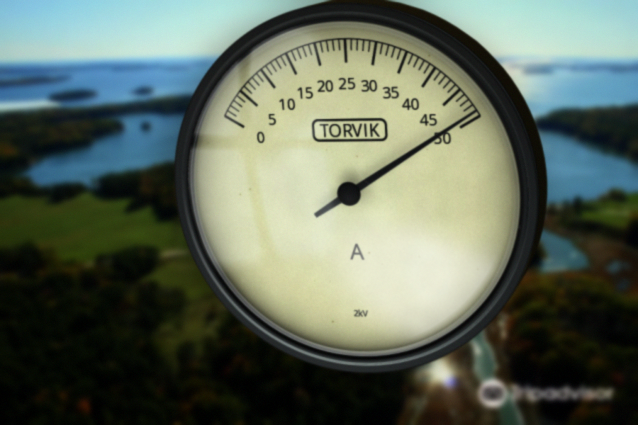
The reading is 49,A
